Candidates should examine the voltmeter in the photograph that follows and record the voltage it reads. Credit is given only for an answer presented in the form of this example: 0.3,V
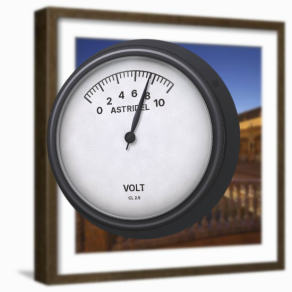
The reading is 7.6,V
